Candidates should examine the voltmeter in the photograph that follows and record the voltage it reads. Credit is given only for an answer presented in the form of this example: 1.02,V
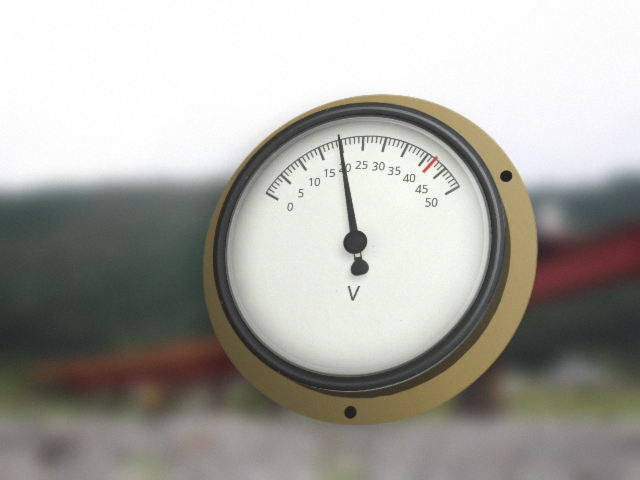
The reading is 20,V
